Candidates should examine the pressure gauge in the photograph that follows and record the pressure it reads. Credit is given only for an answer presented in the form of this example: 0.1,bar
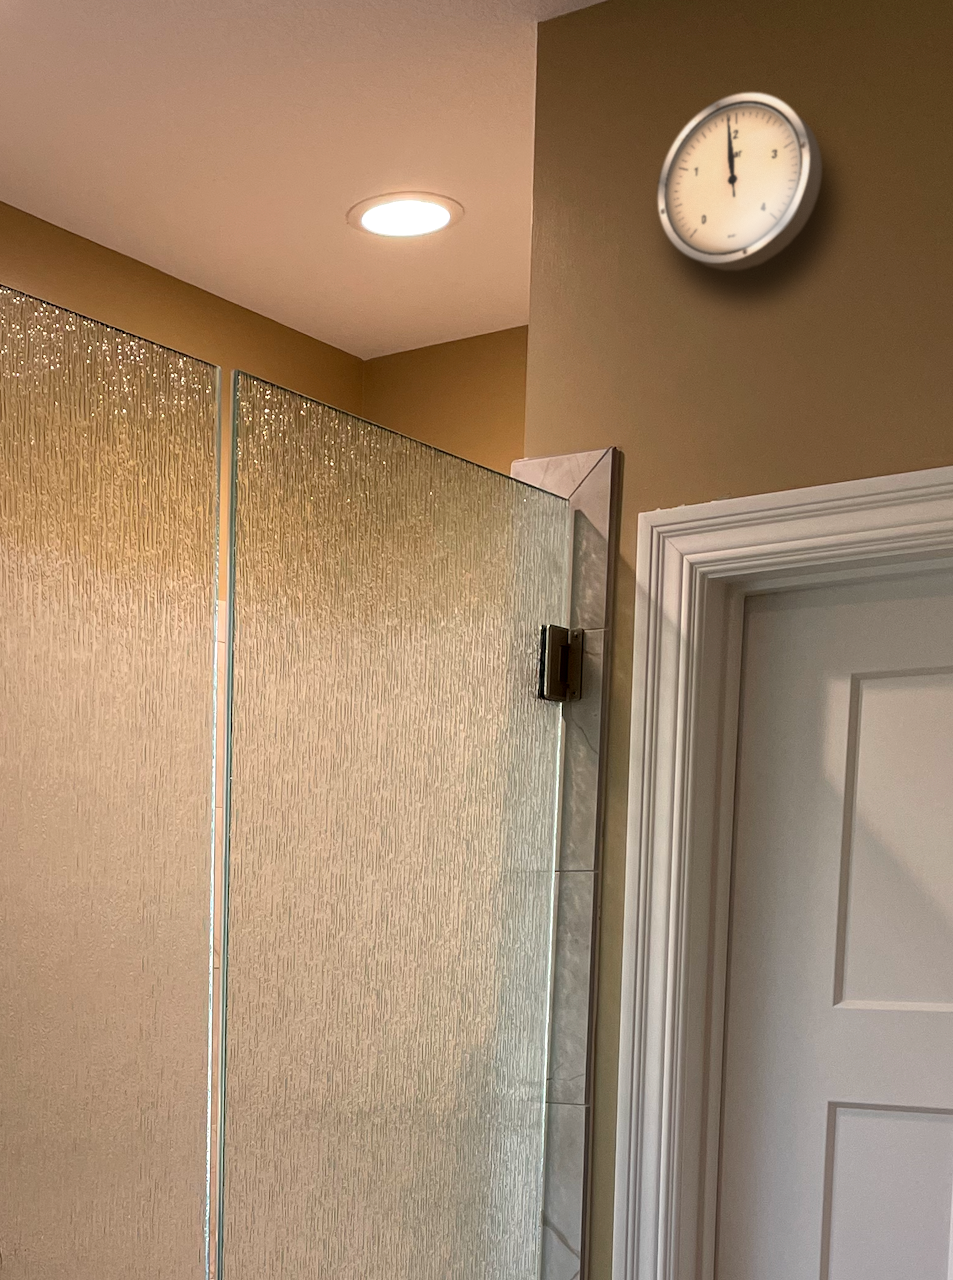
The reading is 1.9,bar
